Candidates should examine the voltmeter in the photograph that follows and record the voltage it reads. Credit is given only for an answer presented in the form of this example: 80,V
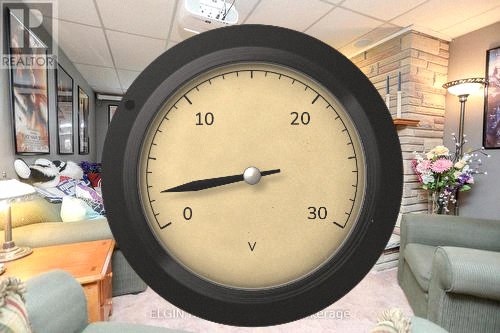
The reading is 2.5,V
